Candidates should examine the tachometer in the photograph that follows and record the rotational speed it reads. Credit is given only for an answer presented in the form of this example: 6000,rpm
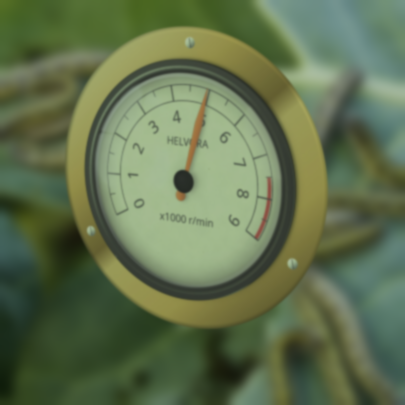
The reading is 5000,rpm
